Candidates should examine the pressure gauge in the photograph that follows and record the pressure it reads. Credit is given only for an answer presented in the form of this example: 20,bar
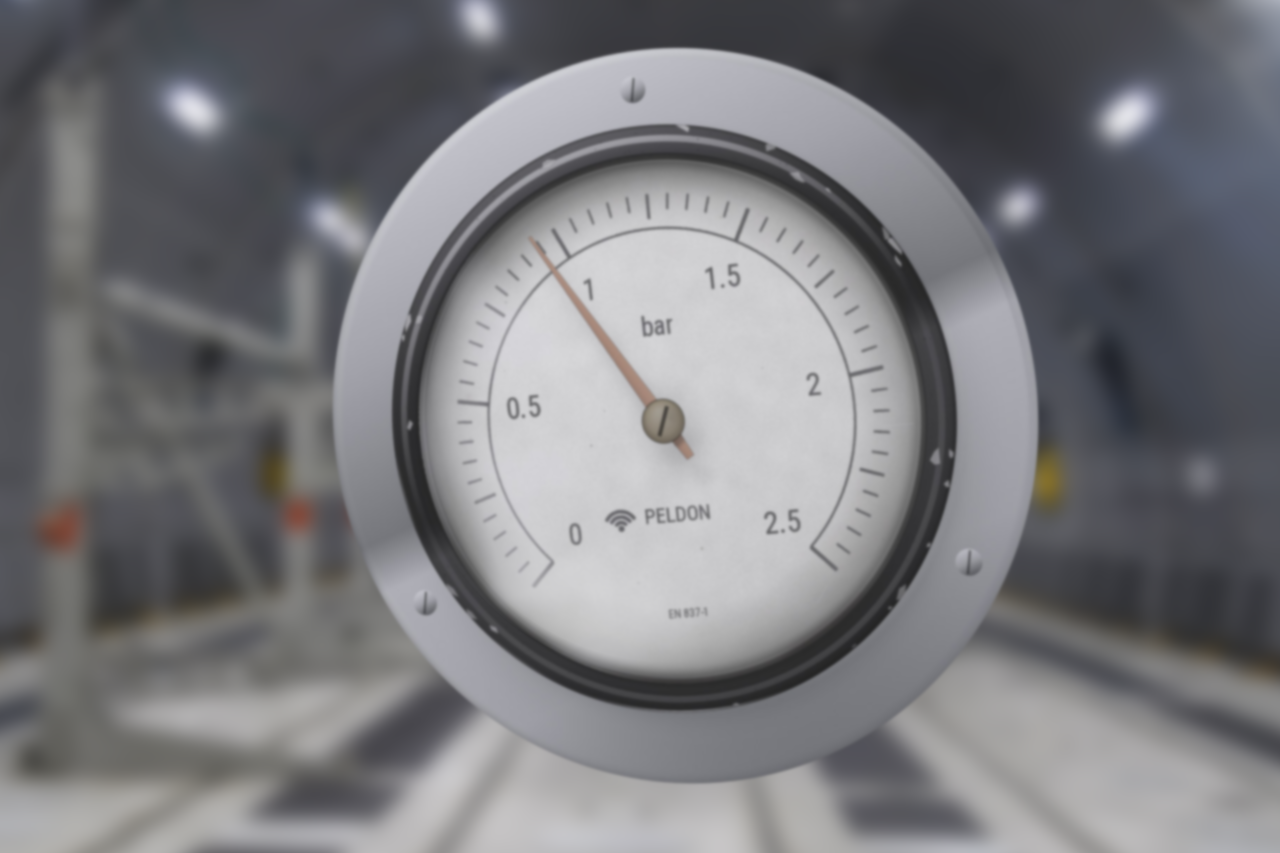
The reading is 0.95,bar
